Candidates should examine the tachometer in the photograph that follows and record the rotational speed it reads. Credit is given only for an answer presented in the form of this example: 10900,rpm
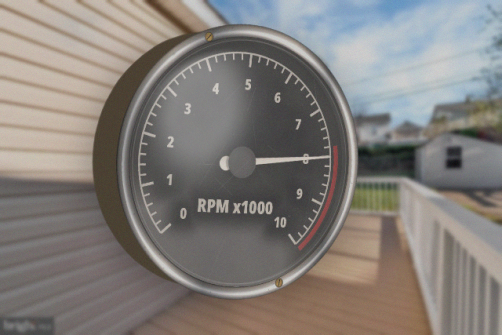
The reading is 8000,rpm
